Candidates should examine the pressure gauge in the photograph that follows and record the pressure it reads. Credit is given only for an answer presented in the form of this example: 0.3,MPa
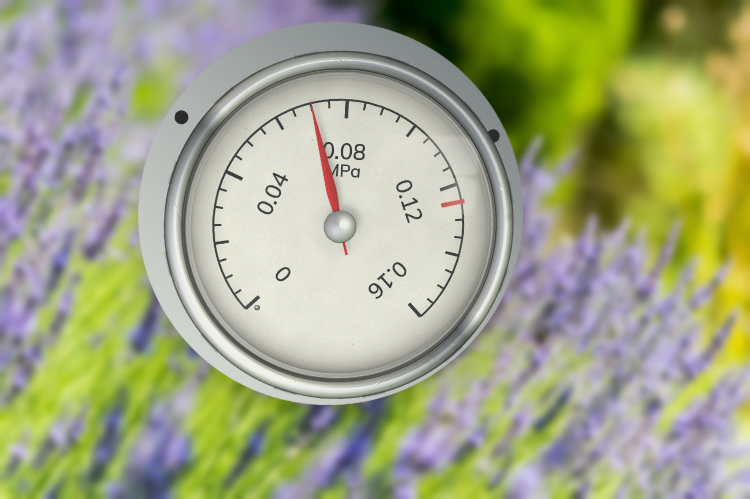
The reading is 0.07,MPa
